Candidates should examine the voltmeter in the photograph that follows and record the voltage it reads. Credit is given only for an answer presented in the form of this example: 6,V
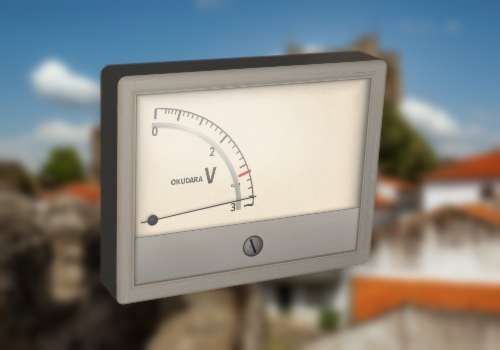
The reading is 2.9,V
